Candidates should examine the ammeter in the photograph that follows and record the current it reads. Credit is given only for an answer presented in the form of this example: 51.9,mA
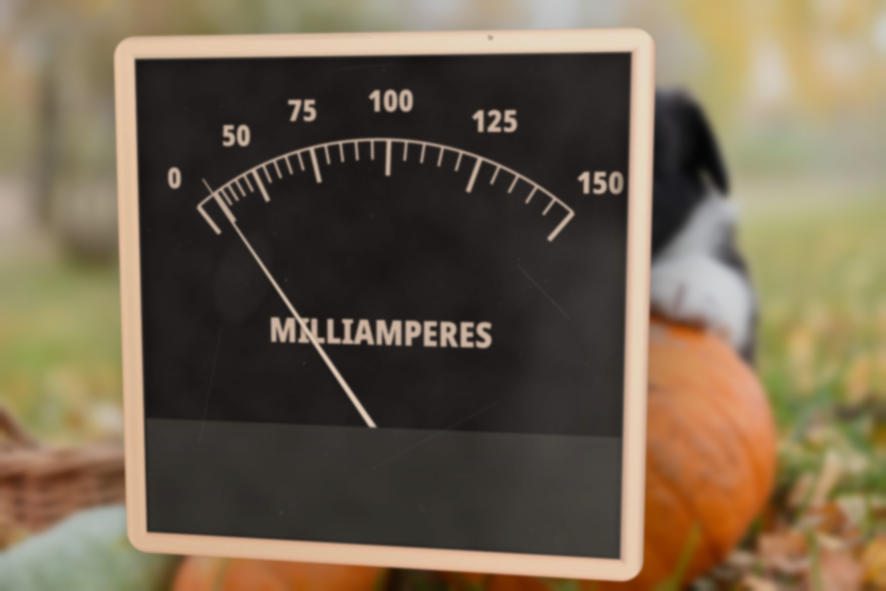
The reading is 25,mA
